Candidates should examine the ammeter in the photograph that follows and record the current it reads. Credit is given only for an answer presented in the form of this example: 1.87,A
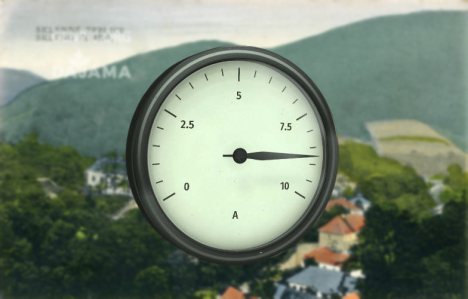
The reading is 8.75,A
